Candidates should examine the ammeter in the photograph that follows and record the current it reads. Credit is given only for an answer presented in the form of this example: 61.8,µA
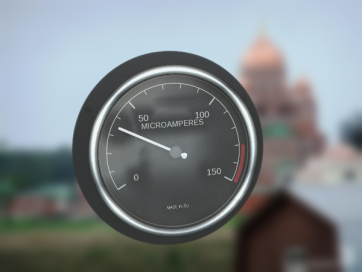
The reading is 35,µA
